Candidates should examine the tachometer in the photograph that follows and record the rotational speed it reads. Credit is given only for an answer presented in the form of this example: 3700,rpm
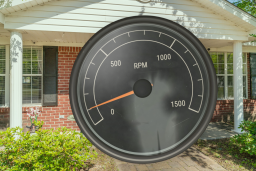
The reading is 100,rpm
